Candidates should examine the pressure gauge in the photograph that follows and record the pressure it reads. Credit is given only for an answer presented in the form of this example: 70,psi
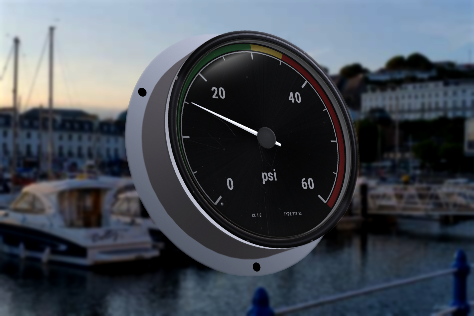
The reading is 15,psi
